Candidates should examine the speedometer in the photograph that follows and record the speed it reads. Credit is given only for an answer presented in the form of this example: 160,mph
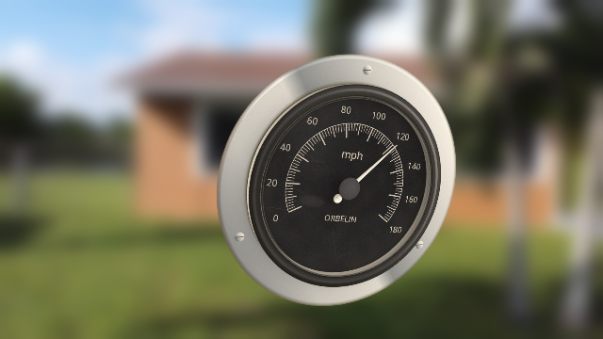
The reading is 120,mph
